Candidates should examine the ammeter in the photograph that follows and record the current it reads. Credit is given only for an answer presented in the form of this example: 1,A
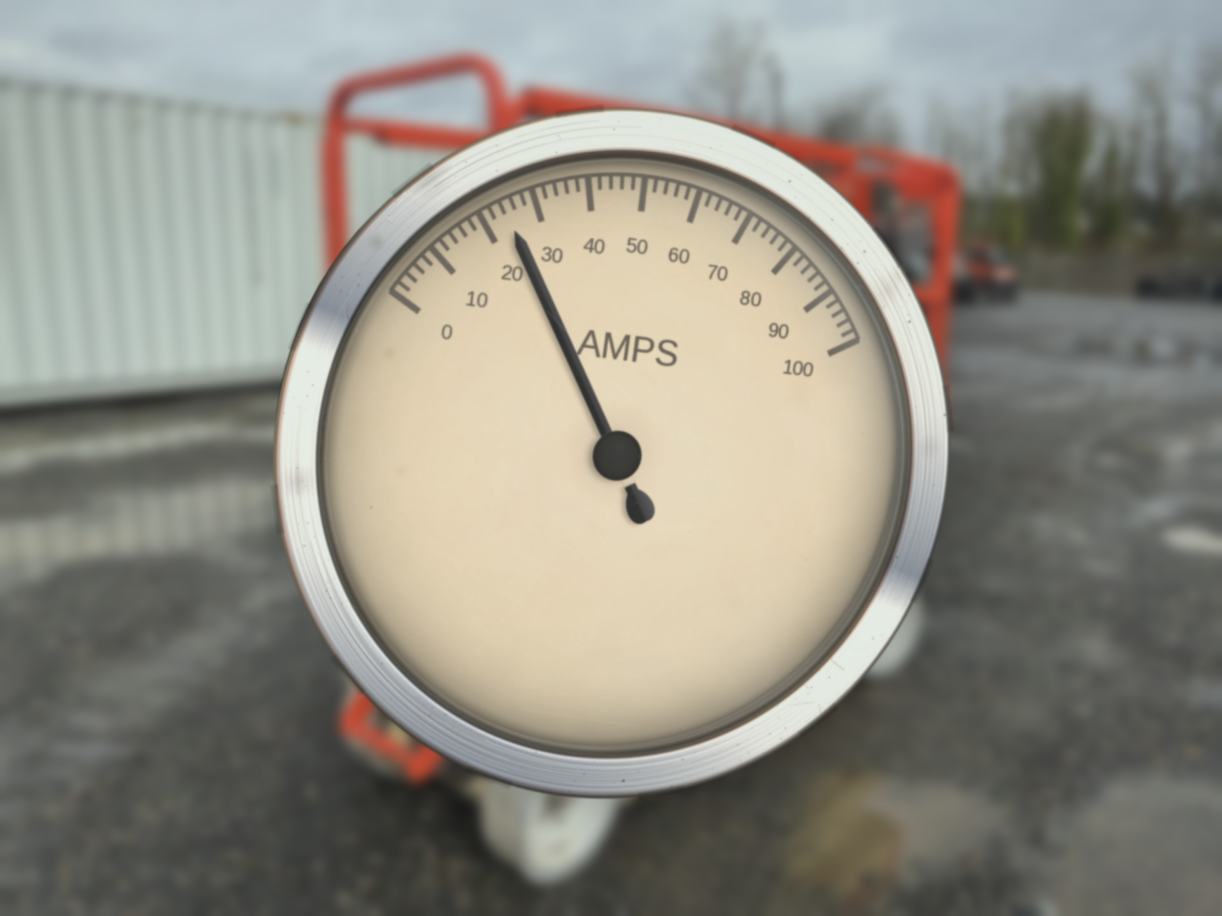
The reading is 24,A
